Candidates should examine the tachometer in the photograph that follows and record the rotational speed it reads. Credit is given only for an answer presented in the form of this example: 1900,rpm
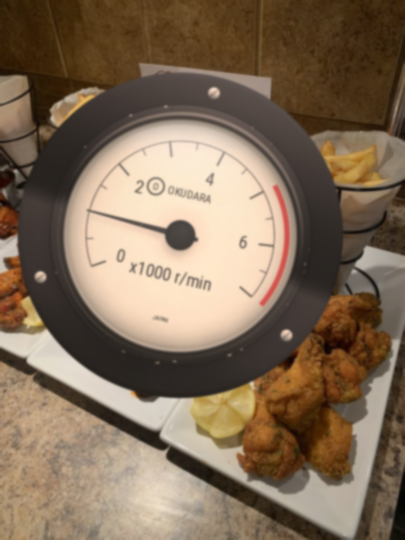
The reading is 1000,rpm
